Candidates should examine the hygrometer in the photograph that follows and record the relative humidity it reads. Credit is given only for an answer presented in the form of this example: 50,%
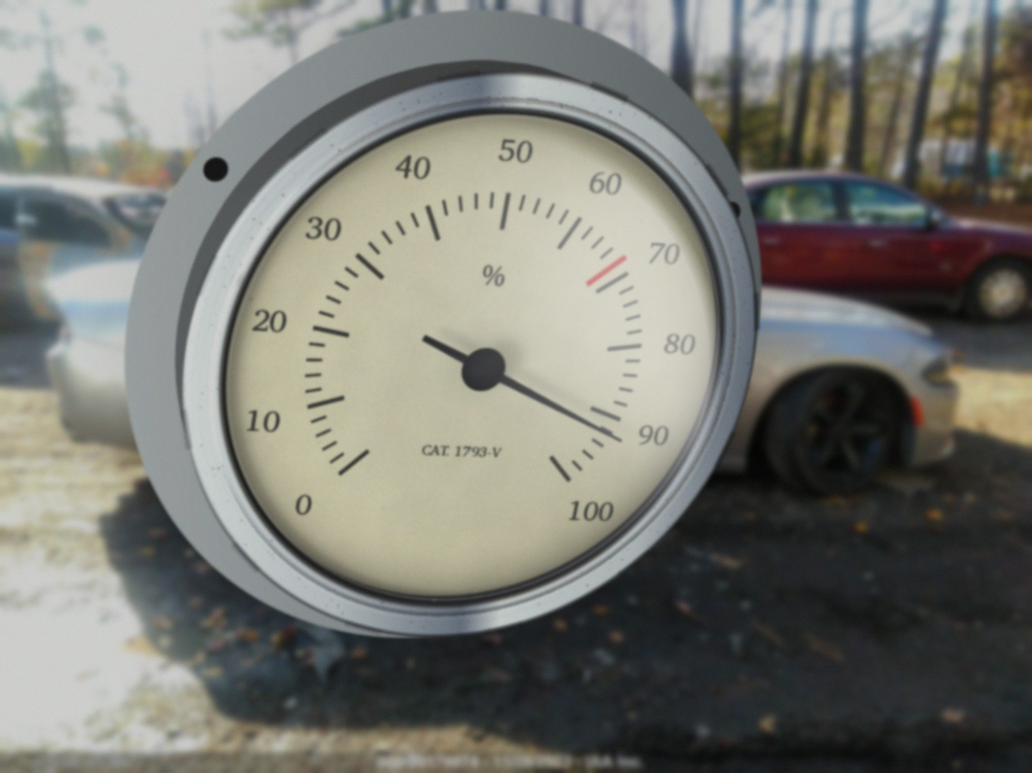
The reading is 92,%
